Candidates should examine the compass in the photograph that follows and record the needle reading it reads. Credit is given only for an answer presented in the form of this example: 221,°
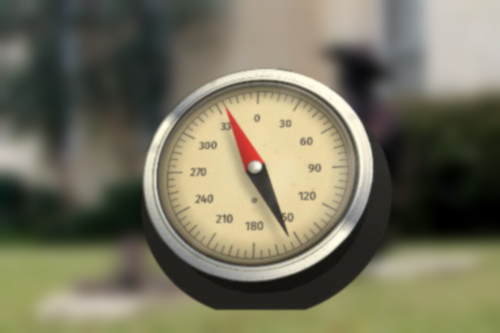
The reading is 335,°
